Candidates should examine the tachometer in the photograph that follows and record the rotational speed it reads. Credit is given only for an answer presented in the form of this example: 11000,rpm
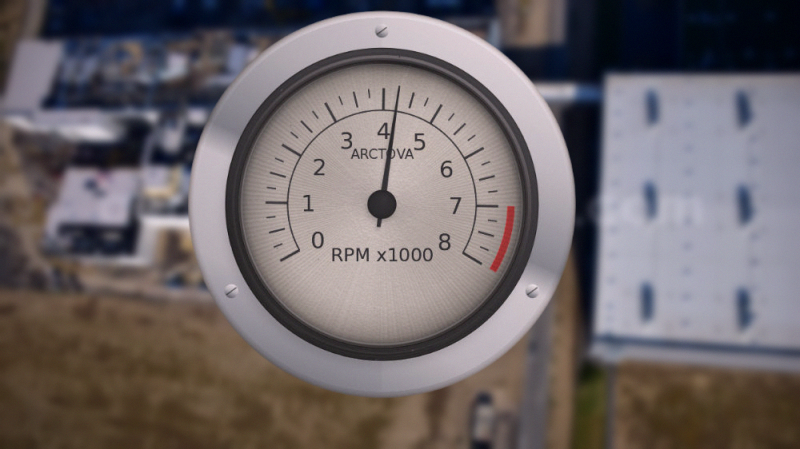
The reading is 4250,rpm
